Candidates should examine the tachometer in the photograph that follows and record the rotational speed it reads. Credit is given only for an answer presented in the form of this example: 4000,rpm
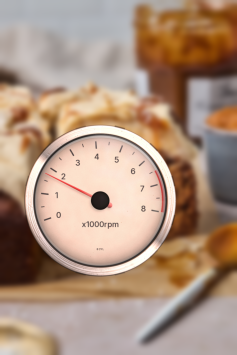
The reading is 1750,rpm
